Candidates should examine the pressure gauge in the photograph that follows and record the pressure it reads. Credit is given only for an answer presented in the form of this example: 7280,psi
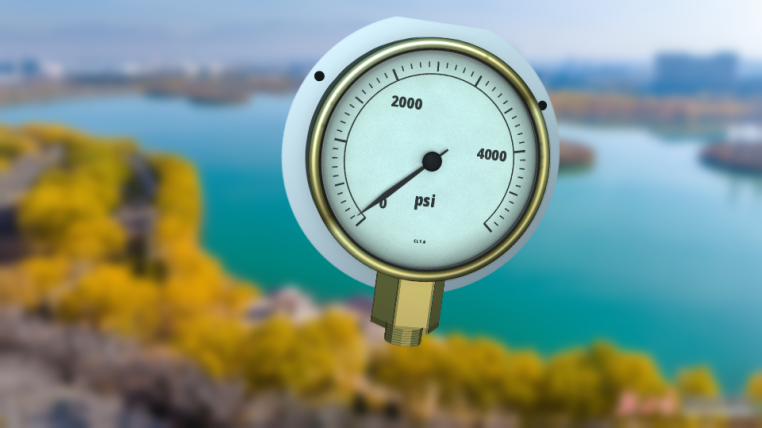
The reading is 100,psi
